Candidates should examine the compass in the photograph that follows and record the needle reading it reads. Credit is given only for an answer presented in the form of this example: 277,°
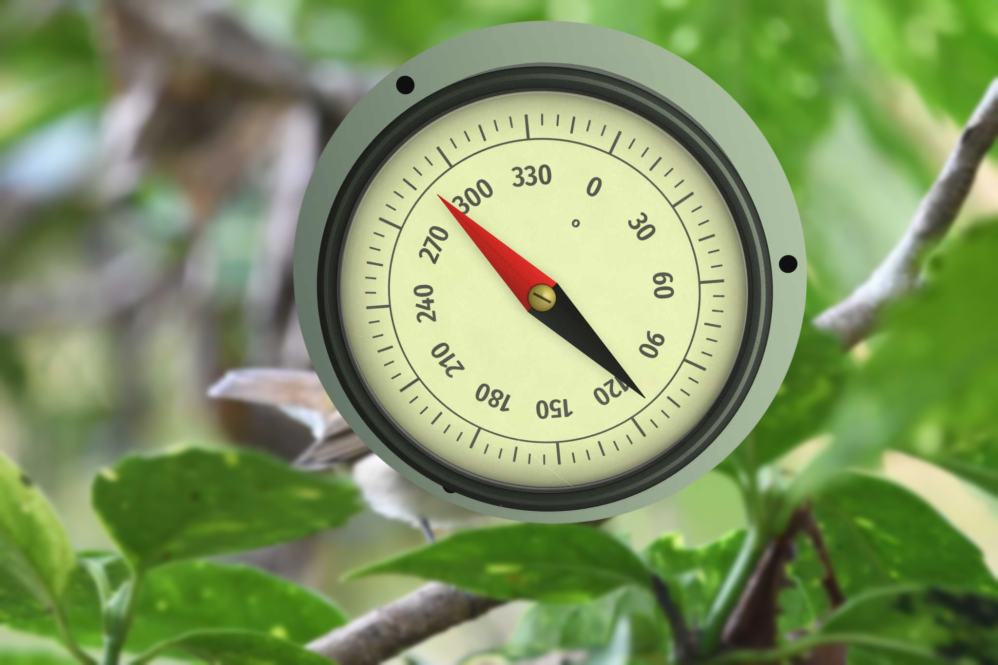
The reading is 290,°
